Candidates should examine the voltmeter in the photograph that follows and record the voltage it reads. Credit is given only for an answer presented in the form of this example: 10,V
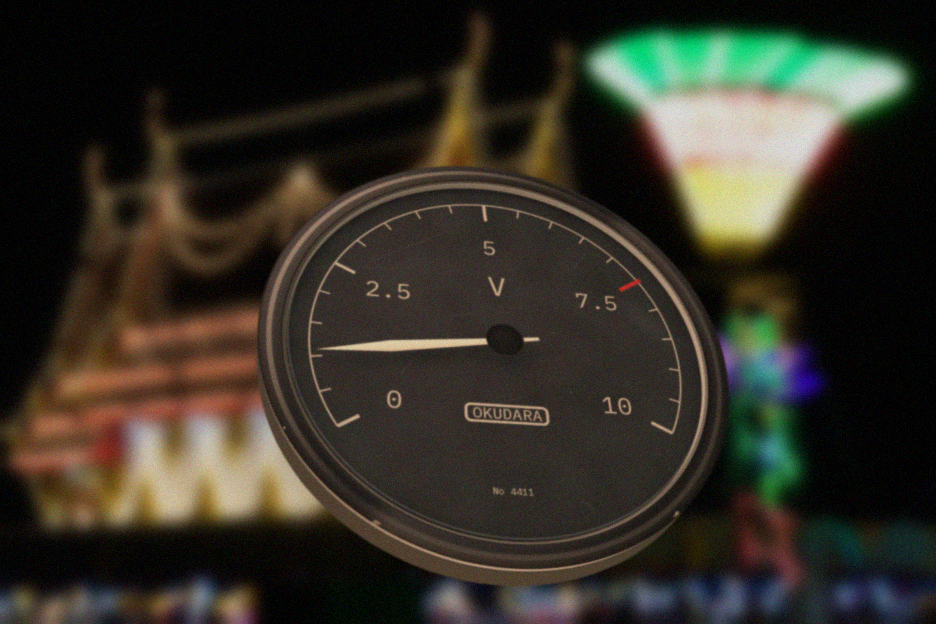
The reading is 1,V
